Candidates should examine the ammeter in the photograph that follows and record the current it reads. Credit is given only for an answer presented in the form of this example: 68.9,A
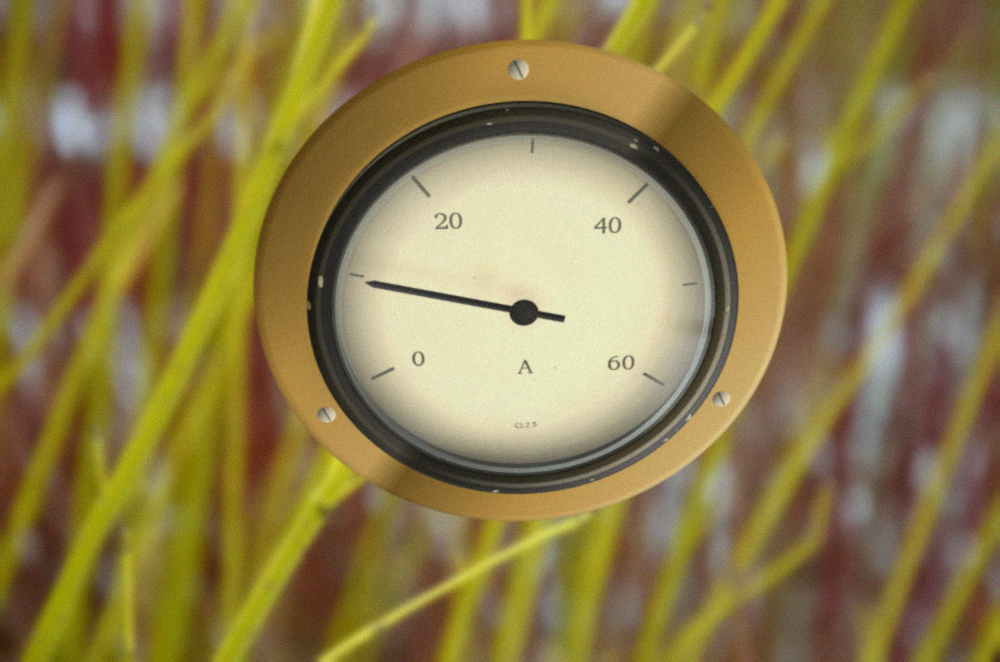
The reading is 10,A
